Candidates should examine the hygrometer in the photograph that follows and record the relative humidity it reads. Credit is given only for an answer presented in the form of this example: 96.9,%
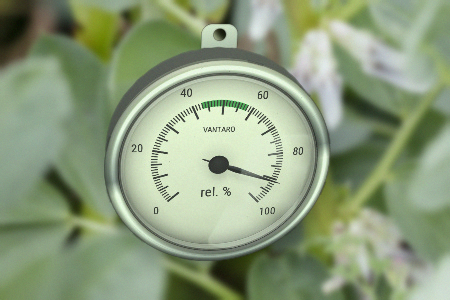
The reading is 90,%
